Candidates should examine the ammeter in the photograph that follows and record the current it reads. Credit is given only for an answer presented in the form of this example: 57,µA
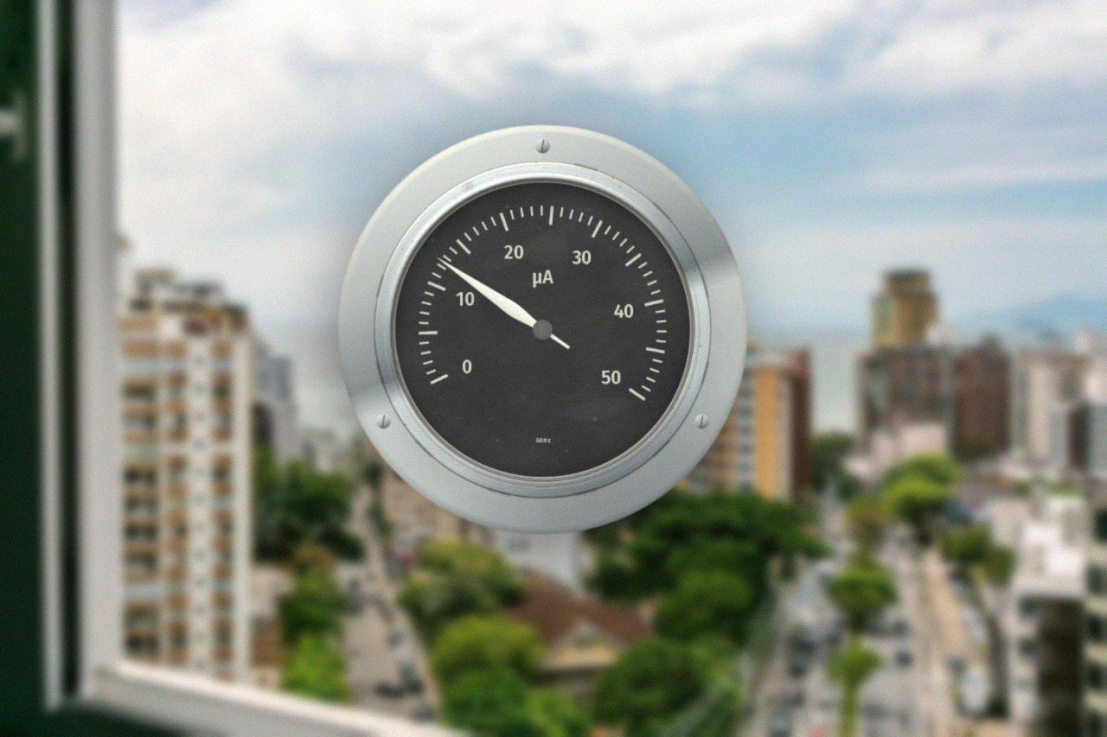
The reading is 12.5,µA
